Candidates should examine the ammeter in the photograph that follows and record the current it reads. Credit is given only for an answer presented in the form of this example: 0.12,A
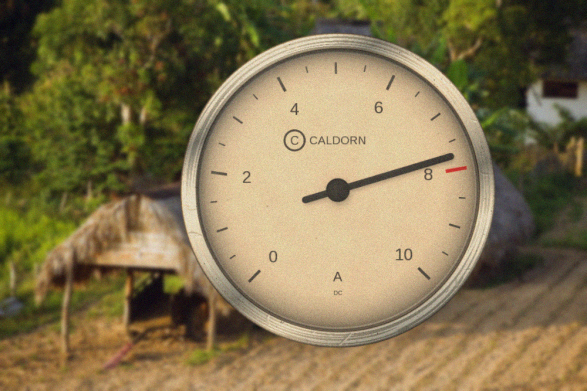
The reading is 7.75,A
